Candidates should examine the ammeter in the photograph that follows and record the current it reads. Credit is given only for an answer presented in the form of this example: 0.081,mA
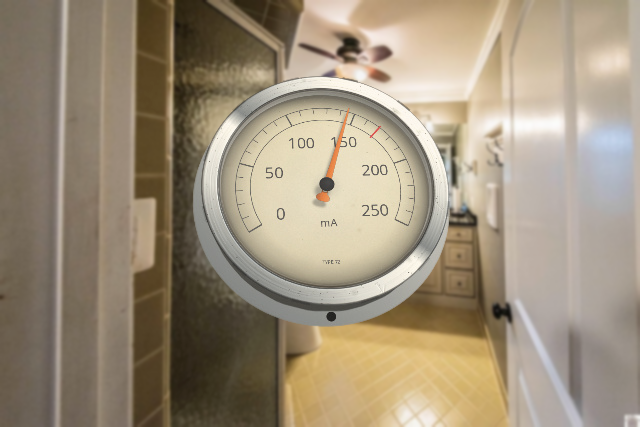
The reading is 145,mA
